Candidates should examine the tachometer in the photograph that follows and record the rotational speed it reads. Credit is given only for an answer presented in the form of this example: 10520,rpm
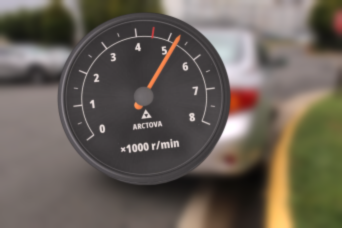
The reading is 5250,rpm
